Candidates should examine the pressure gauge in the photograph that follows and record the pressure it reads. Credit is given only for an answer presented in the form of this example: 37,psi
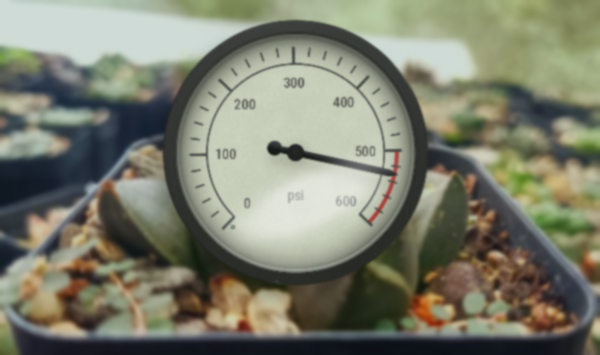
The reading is 530,psi
